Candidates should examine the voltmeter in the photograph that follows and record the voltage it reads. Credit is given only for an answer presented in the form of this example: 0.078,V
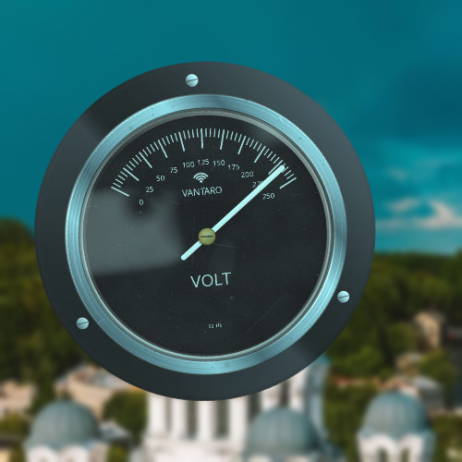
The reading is 230,V
